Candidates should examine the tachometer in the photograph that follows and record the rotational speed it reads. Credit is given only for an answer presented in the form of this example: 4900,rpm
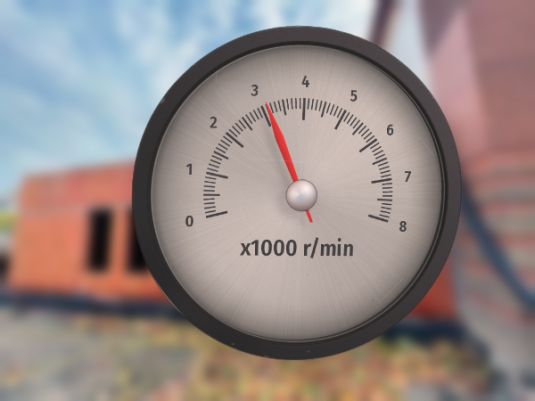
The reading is 3100,rpm
